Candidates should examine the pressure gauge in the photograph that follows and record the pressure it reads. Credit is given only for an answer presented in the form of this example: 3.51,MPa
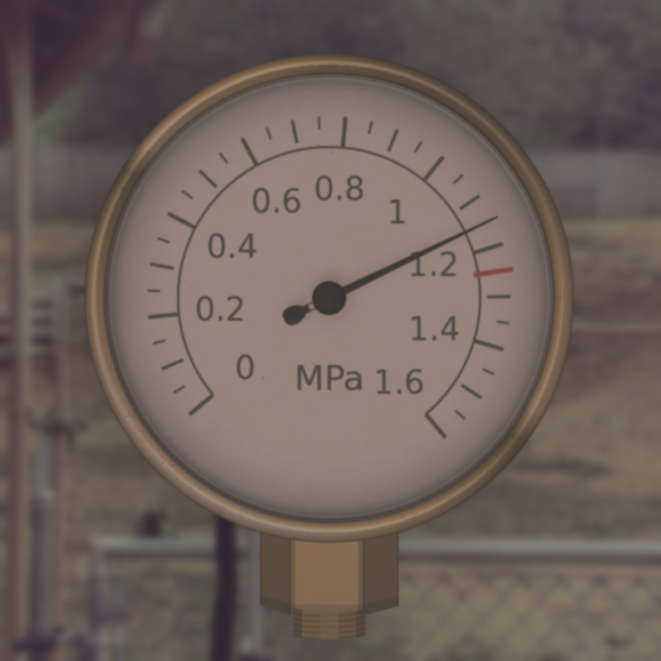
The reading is 1.15,MPa
